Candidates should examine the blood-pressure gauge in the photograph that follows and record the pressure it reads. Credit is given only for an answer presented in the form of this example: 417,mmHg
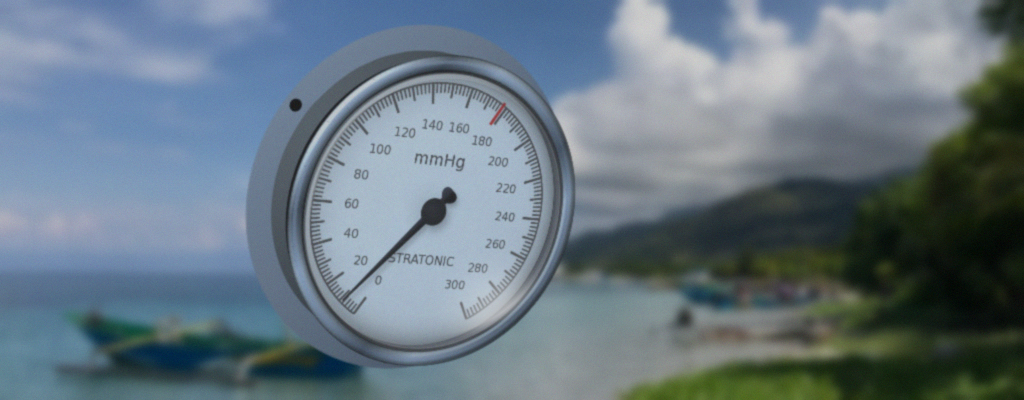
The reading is 10,mmHg
